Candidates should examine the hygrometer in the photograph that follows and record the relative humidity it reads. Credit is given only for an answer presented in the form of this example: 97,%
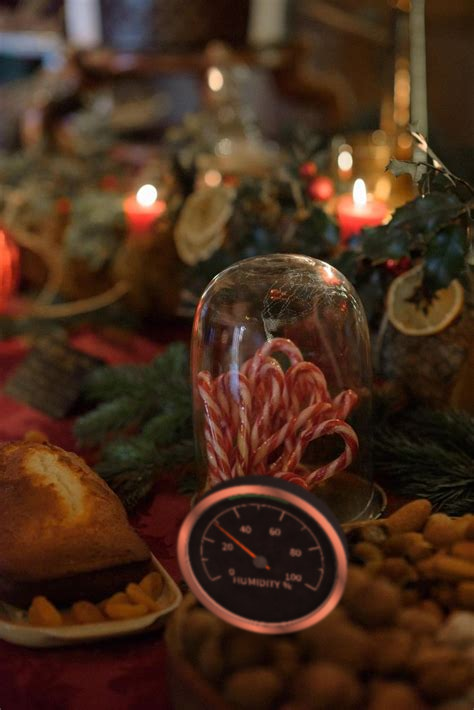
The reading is 30,%
